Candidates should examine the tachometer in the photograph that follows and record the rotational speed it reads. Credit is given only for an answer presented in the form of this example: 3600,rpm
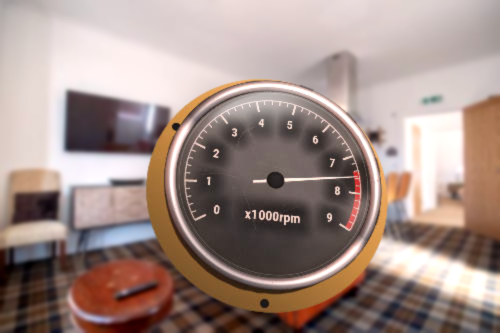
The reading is 7600,rpm
